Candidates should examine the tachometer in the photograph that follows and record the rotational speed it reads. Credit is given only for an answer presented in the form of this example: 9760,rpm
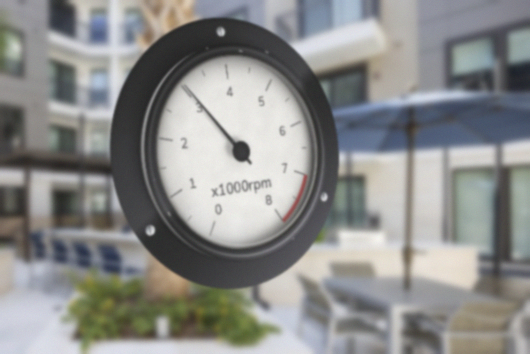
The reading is 3000,rpm
